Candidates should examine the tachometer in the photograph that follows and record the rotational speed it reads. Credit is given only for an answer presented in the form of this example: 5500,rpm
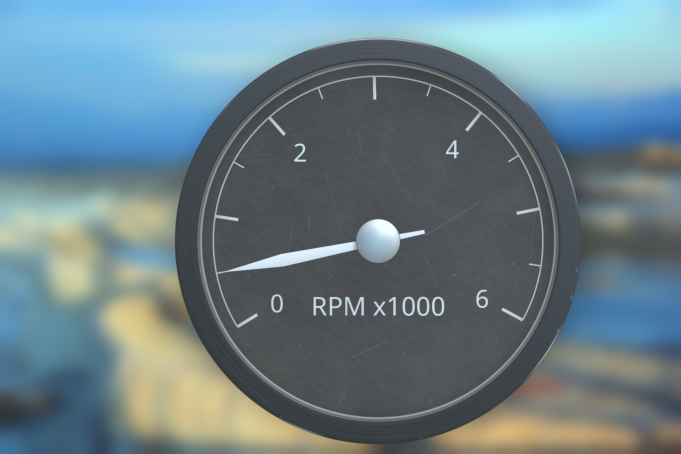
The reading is 500,rpm
